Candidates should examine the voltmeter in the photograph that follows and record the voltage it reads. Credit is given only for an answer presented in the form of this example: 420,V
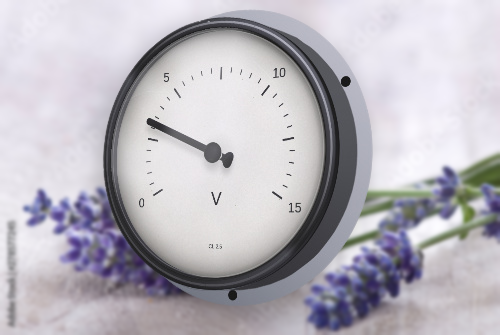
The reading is 3.25,V
